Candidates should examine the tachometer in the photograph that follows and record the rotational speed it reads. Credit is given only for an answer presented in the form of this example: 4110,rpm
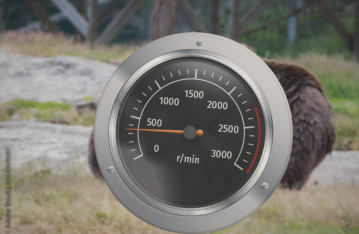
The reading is 350,rpm
